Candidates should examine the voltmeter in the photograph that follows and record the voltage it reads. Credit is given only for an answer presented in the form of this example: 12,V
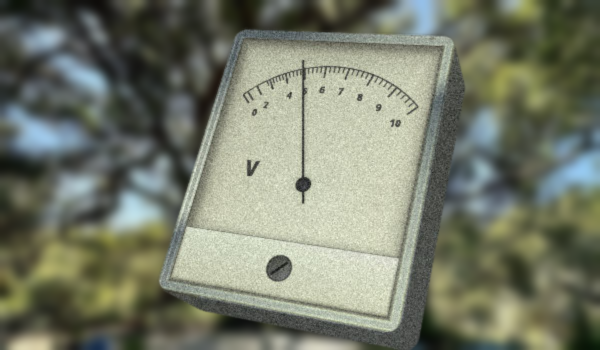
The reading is 5,V
